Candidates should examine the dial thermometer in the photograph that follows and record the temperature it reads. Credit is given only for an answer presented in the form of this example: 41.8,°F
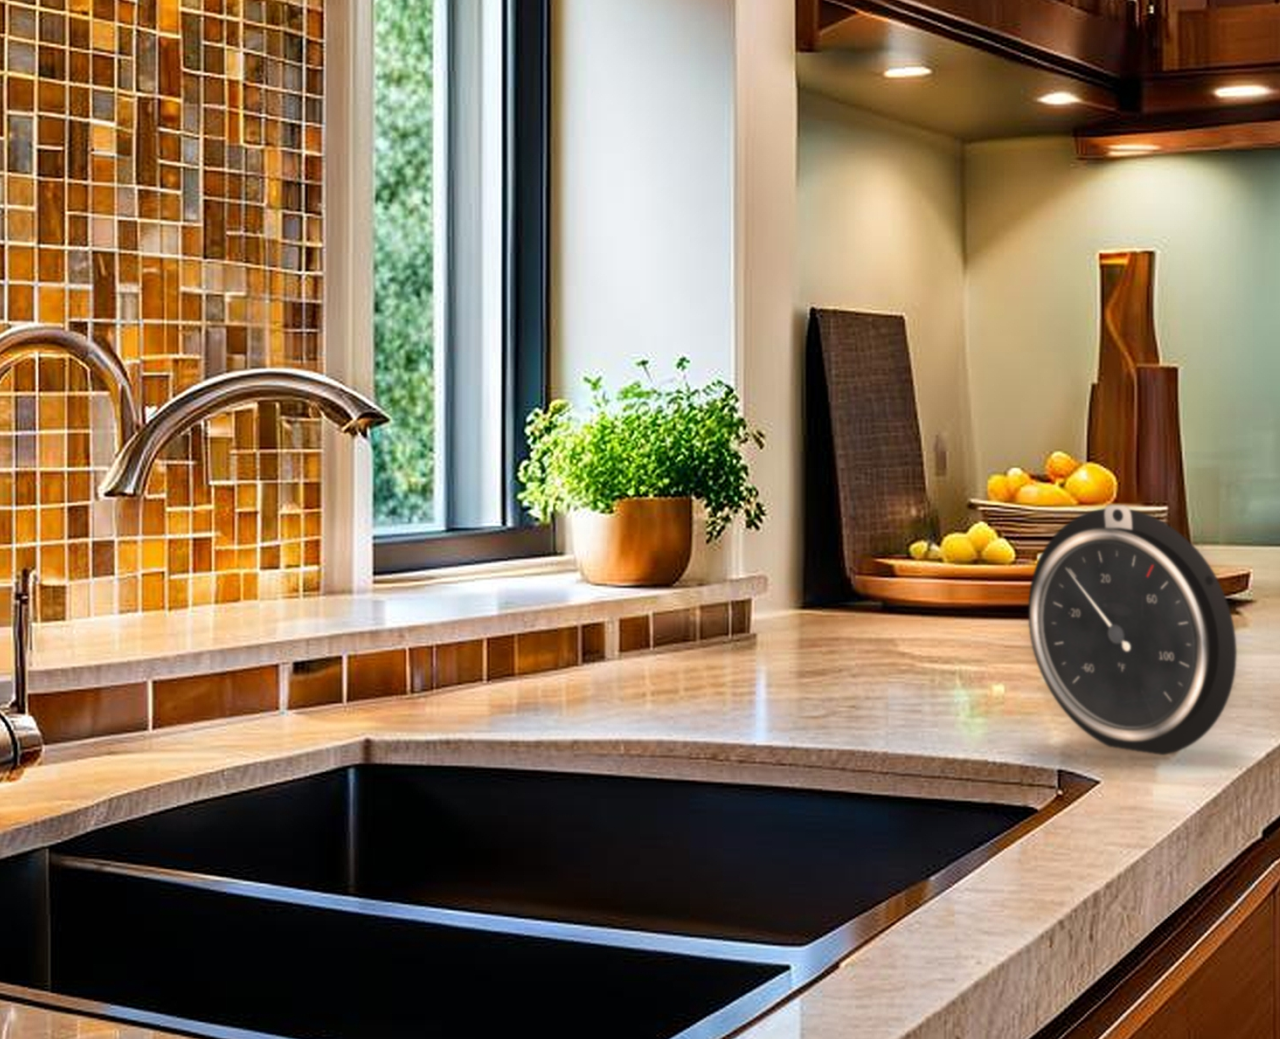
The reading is 0,°F
